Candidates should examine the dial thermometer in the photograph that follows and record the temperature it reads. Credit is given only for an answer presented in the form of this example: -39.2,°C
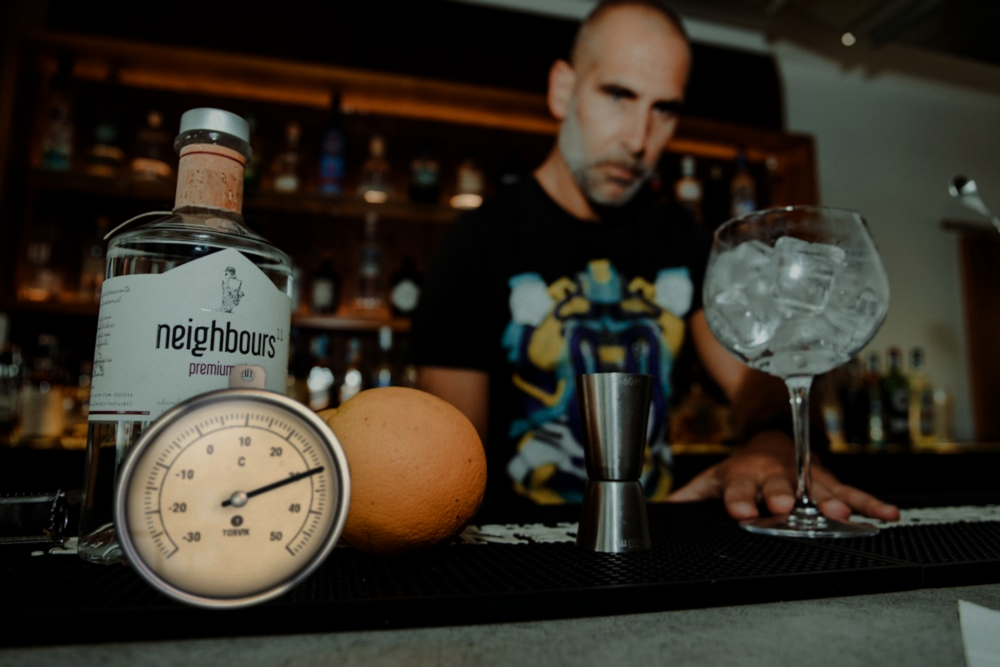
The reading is 30,°C
